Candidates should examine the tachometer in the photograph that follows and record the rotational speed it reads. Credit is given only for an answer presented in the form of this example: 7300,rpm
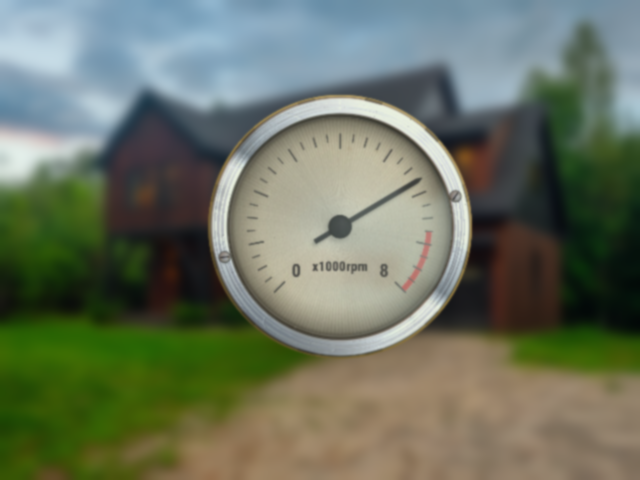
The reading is 5750,rpm
